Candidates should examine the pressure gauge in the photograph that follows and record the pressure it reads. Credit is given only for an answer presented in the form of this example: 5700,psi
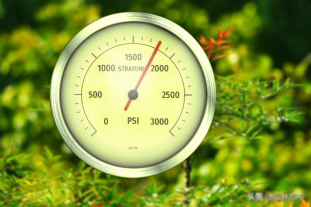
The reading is 1800,psi
